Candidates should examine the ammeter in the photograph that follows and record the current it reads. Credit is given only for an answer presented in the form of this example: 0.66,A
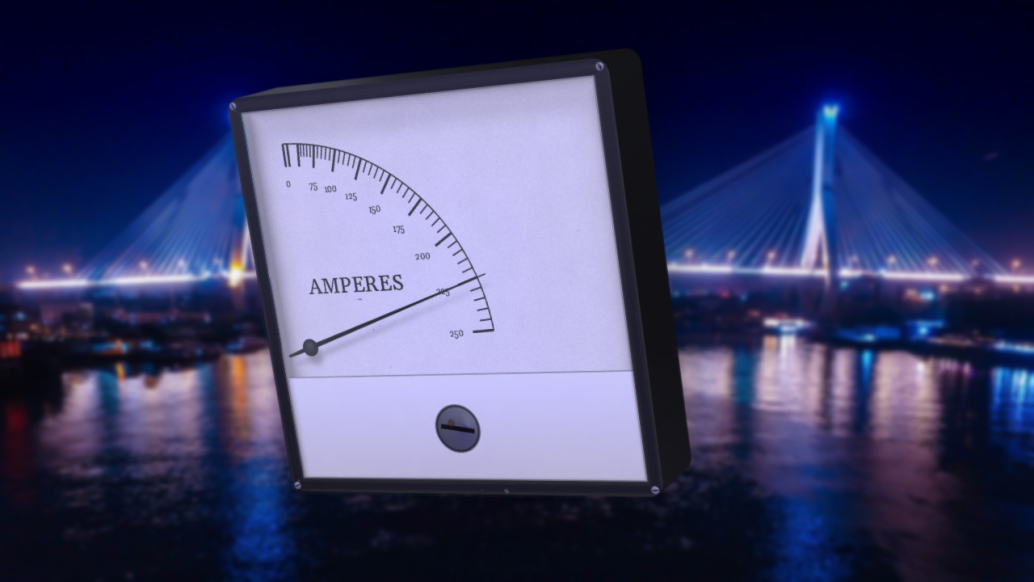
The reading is 225,A
